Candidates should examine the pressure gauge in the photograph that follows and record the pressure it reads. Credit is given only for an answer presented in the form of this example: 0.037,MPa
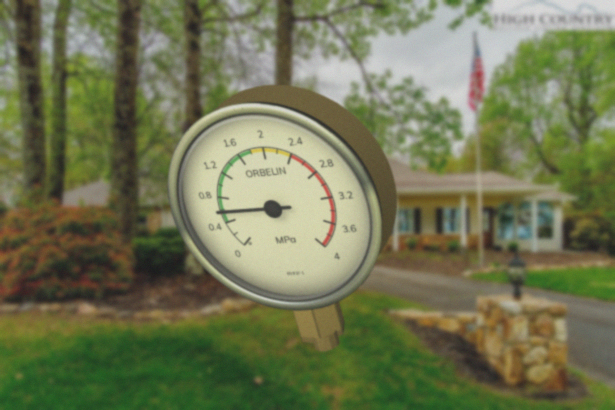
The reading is 0.6,MPa
